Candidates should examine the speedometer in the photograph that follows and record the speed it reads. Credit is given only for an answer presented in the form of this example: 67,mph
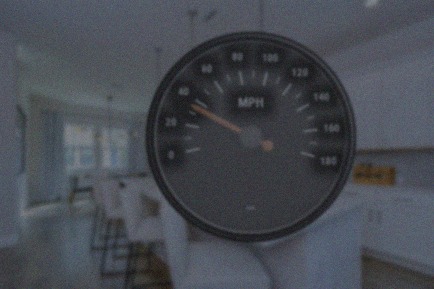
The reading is 35,mph
